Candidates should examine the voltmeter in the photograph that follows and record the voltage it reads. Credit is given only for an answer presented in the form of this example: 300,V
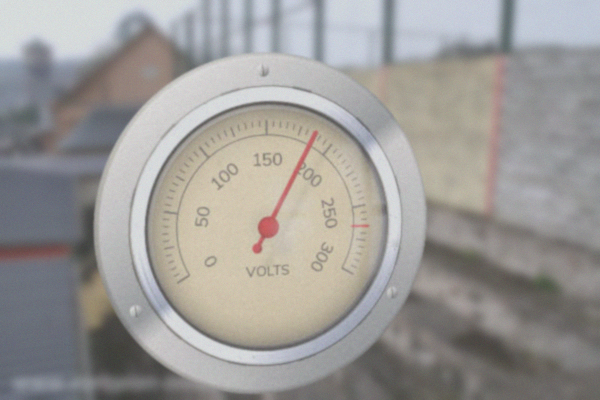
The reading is 185,V
